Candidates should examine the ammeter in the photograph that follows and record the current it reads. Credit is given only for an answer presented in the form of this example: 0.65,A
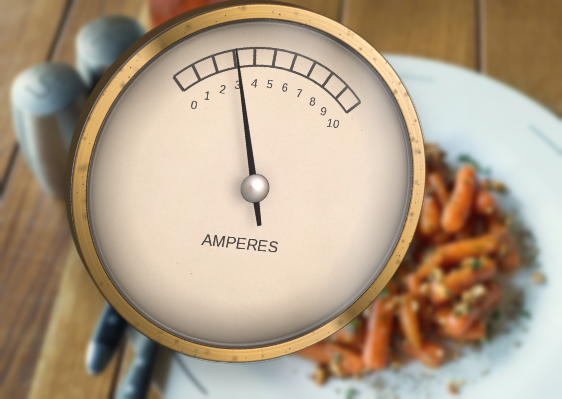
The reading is 3,A
